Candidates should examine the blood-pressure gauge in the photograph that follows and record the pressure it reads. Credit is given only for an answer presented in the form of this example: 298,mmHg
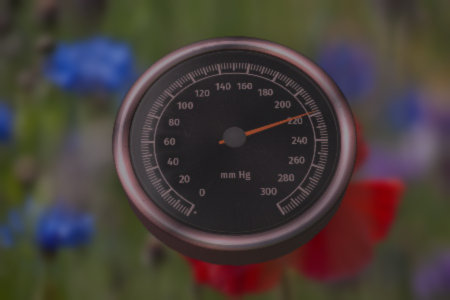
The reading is 220,mmHg
